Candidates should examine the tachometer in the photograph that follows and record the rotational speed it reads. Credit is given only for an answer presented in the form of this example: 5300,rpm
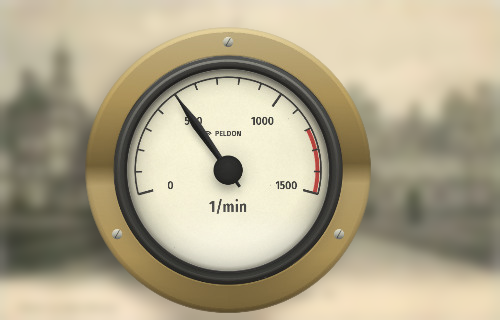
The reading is 500,rpm
